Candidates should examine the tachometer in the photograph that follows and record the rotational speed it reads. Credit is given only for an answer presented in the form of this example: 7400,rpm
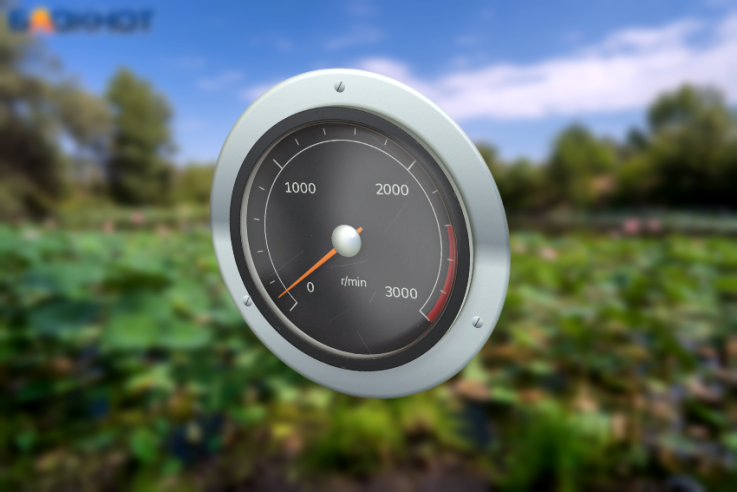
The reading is 100,rpm
